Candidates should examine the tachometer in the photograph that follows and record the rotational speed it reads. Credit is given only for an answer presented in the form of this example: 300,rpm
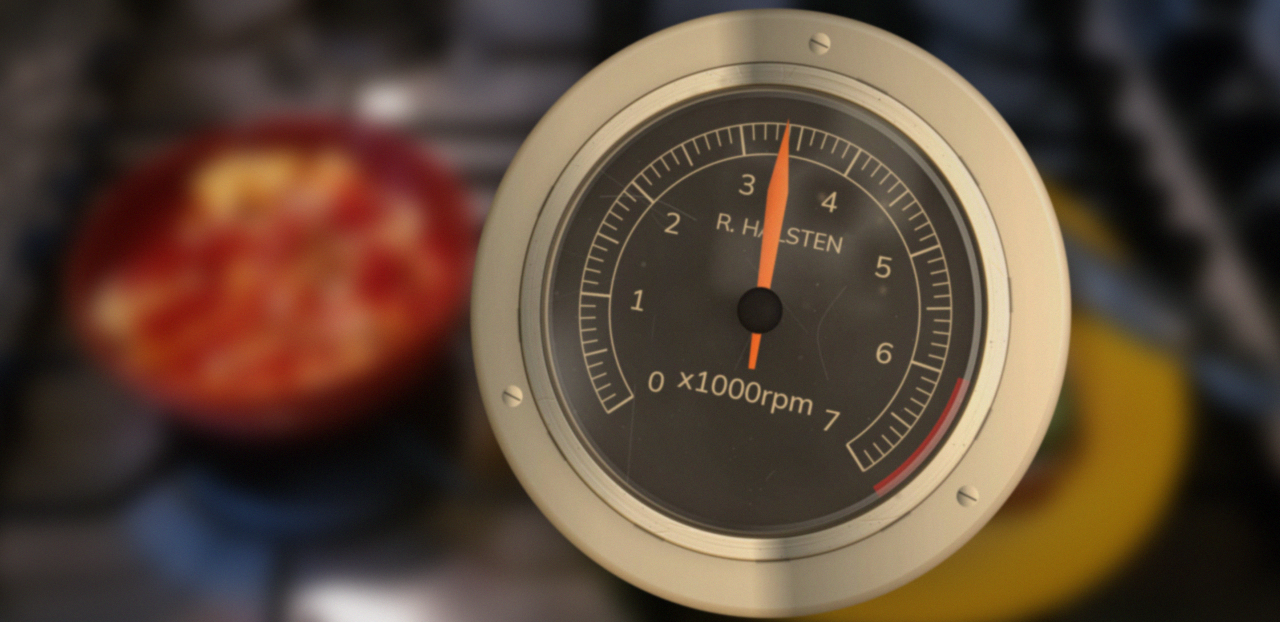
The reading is 3400,rpm
